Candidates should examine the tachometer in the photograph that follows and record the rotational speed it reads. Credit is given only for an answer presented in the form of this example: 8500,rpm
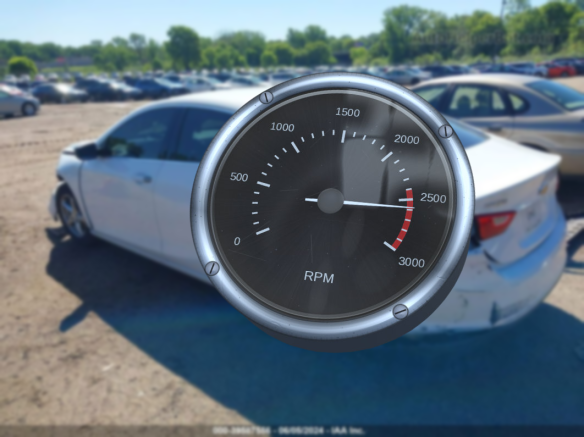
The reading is 2600,rpm
